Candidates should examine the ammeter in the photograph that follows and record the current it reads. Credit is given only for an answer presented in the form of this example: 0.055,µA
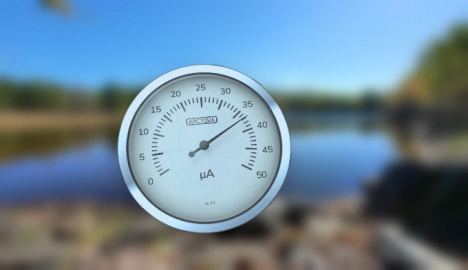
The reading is 37,µA
